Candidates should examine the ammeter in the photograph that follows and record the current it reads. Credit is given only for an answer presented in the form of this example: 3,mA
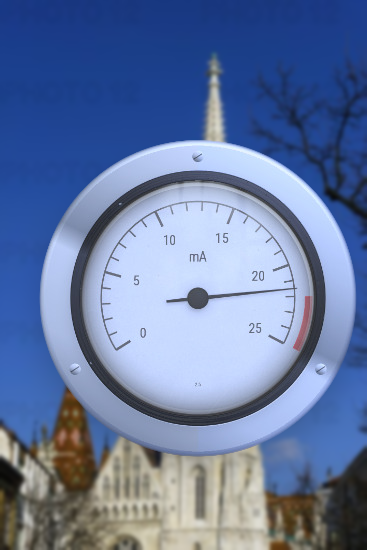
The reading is 21.5,mA
